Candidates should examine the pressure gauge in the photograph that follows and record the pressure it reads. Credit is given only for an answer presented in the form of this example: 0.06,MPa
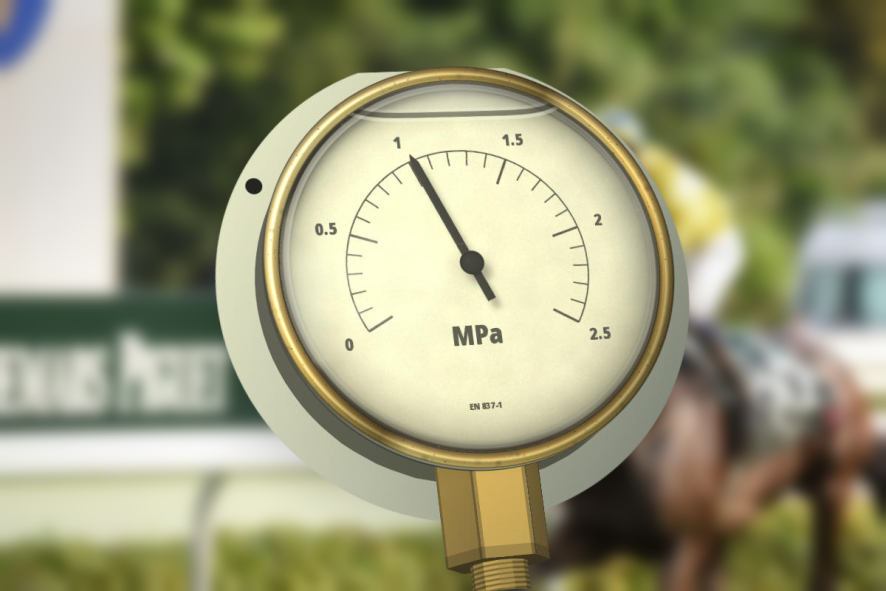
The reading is 1,MPa
